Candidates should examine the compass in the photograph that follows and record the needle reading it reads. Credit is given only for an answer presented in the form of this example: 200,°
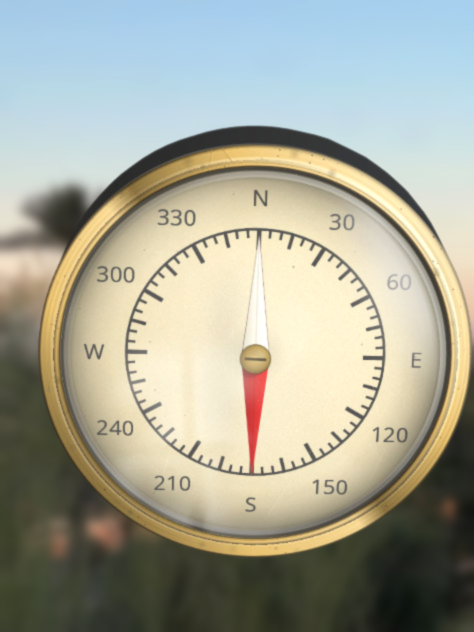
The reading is 180,°
